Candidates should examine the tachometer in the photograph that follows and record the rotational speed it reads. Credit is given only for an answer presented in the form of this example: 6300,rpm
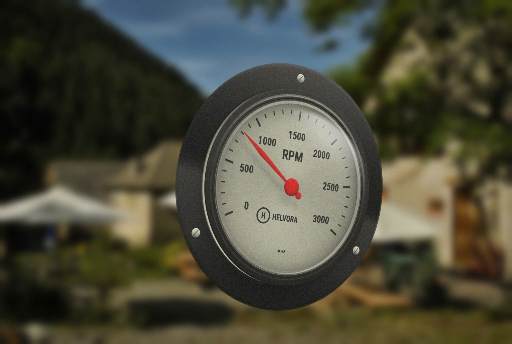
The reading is 800,rpm
